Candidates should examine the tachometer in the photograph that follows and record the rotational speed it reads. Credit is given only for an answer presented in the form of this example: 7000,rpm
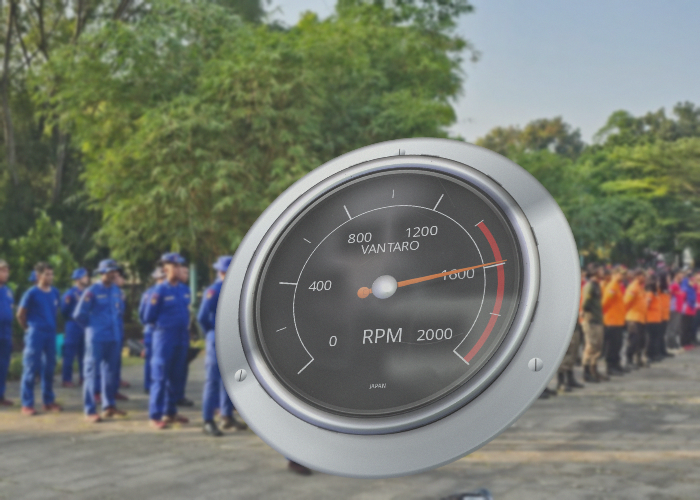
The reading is 1600,rpm
